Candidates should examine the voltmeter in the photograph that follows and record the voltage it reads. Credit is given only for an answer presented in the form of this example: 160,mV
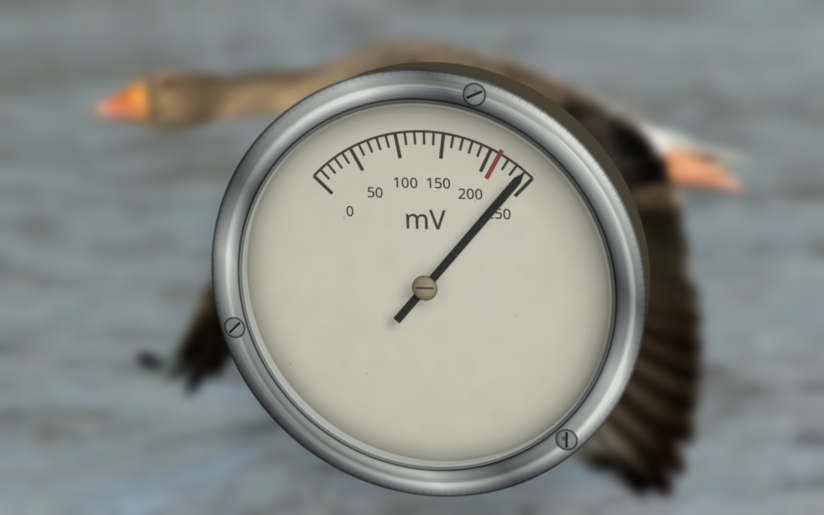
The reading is 240,mV
